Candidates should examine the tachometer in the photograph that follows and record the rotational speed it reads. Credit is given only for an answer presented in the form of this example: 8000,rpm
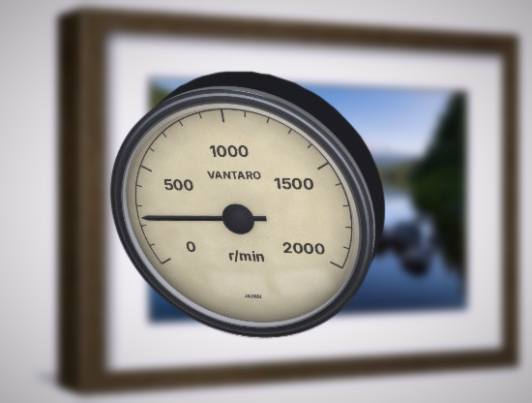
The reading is 250,rpm
